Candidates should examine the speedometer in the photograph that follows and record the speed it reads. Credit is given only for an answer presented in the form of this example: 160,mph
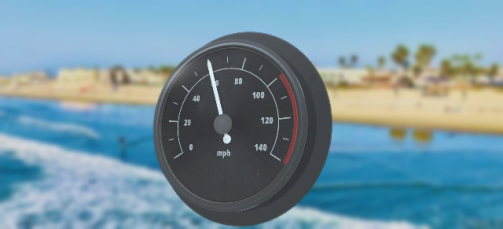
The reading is 60,mph
